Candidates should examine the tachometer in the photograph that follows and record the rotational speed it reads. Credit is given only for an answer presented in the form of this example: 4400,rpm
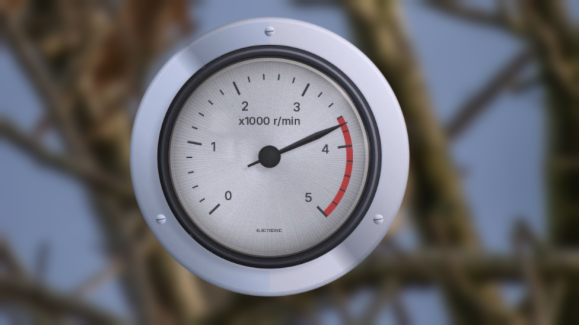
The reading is 3700,rpm
